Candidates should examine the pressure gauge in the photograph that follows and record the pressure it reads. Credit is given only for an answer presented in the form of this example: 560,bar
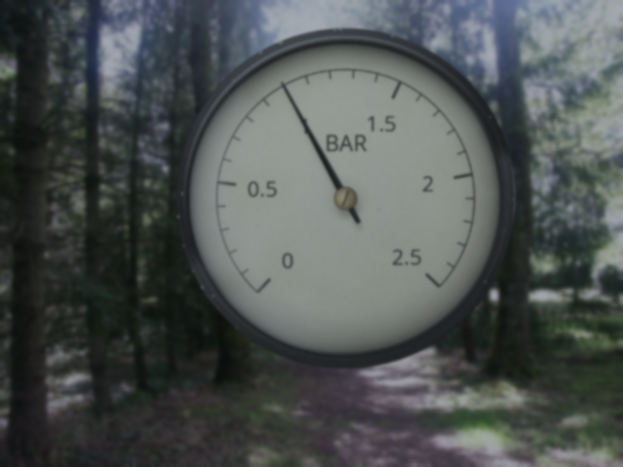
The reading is 1,bar
